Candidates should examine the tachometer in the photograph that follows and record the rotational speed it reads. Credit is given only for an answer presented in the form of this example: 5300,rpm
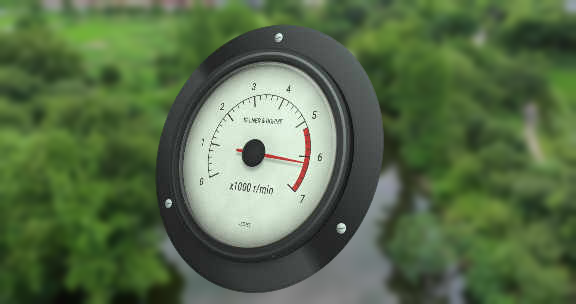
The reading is 6200,rpm
